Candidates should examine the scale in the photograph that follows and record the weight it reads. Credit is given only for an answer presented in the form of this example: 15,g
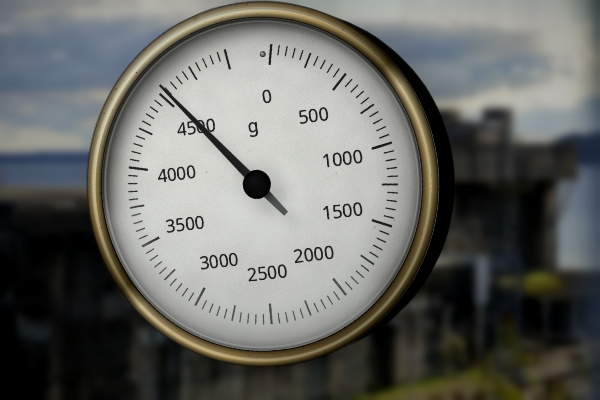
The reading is 4550,g
